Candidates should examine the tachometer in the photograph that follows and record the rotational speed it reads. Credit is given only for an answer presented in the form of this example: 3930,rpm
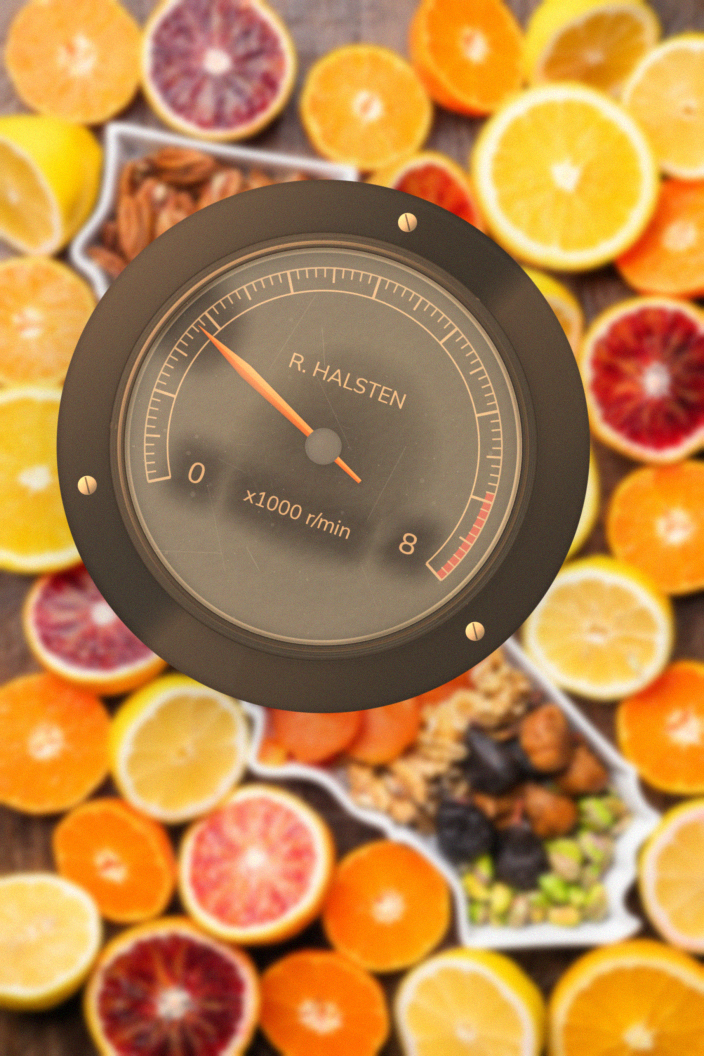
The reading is 1850,rpm
